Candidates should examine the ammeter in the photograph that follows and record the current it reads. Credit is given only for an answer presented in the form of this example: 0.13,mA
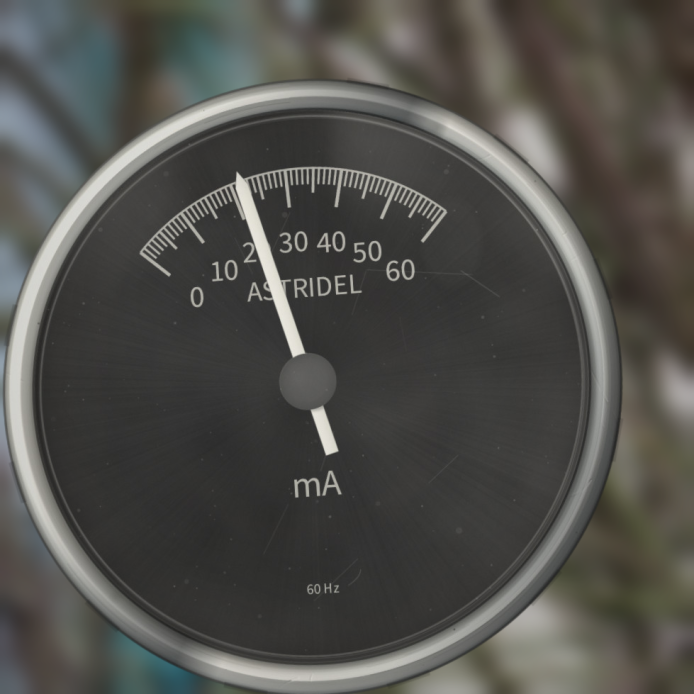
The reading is 22,mA
